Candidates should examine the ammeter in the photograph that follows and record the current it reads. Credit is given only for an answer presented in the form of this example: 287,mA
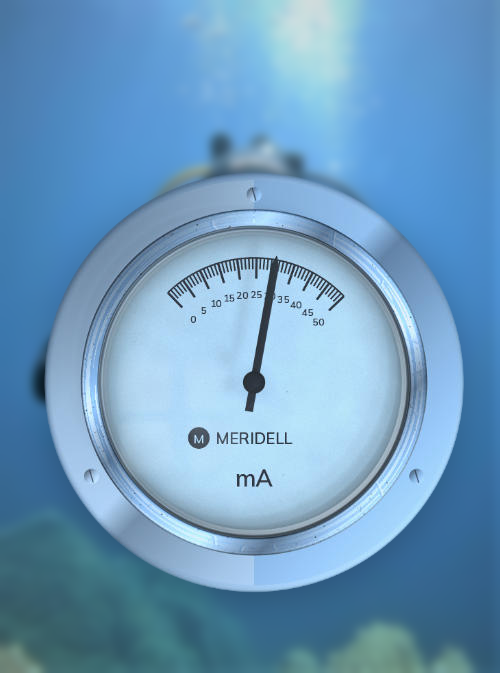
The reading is 30,mA
